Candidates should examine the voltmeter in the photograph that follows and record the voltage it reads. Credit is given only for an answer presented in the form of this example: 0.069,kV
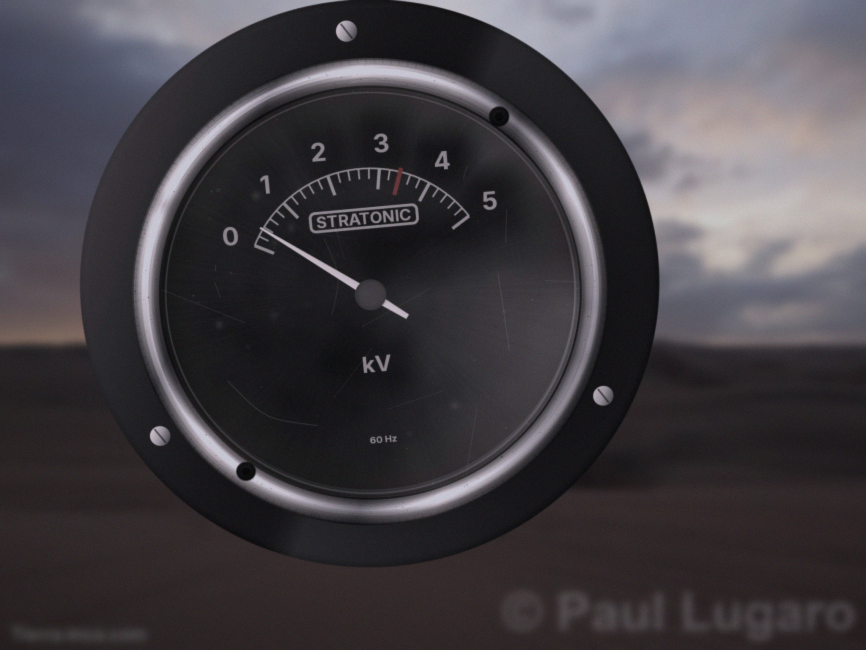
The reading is 0.4,kV
